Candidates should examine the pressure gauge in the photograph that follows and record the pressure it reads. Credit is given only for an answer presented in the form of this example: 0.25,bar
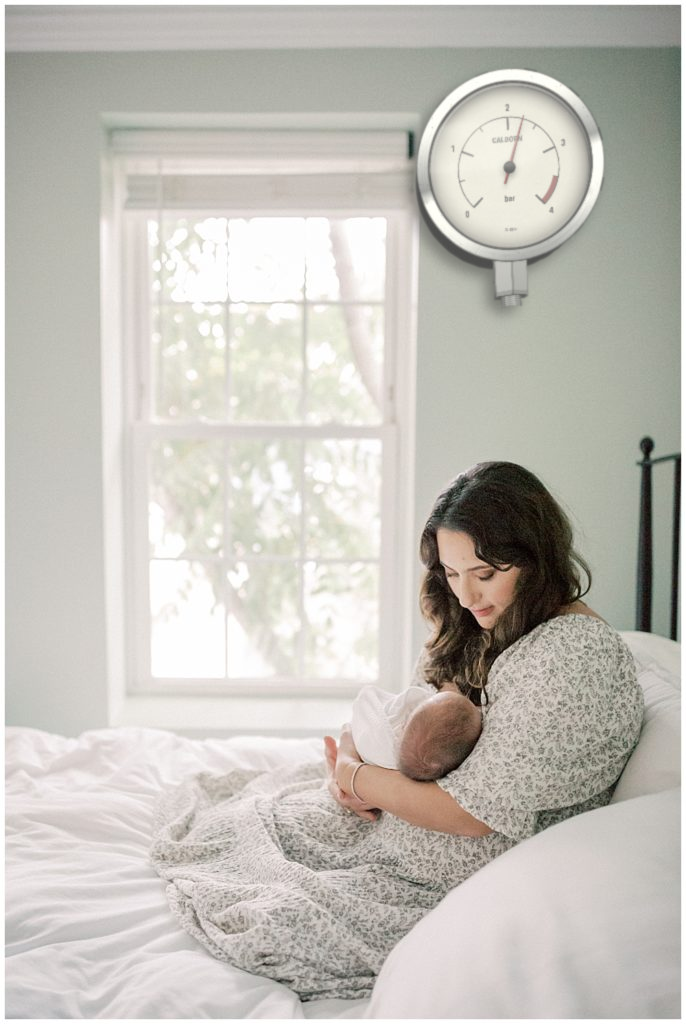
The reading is 2.25,bar
